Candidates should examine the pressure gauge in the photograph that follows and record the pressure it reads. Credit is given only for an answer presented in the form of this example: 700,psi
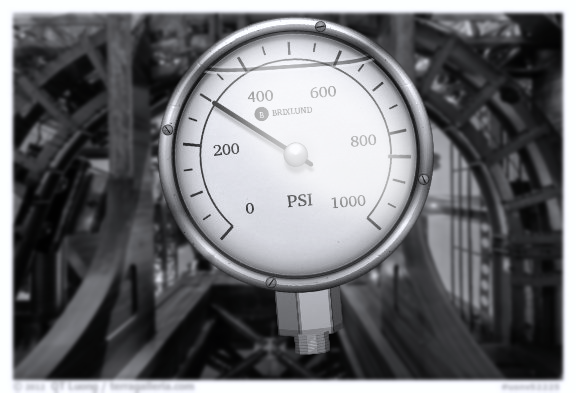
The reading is 300,psi
